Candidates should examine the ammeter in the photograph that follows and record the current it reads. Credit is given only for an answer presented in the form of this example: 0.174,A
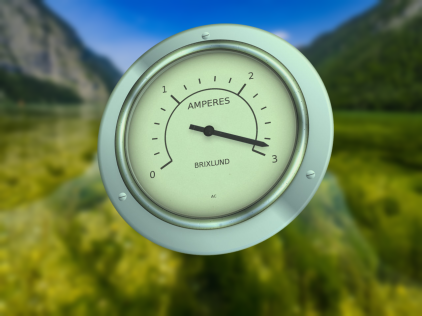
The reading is 2.9,A
